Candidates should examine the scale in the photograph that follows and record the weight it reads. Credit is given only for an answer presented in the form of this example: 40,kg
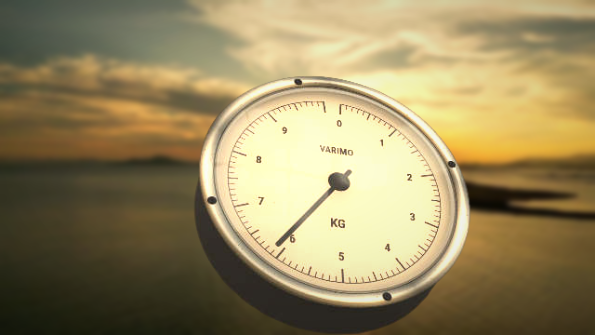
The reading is 6.1,kg
